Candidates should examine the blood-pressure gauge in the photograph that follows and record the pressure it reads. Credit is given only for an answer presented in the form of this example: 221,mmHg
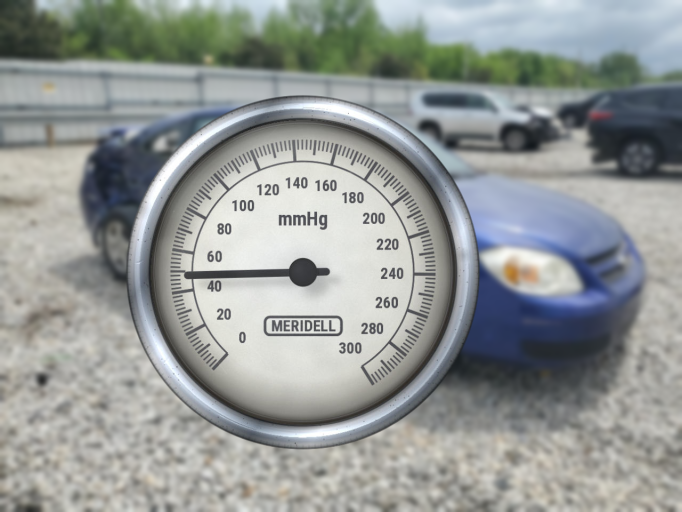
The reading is 48,mmHg
